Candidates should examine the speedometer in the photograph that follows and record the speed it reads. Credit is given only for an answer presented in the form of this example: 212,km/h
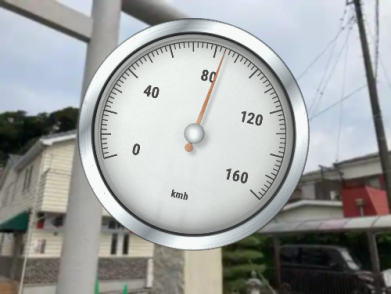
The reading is 84,km/h
